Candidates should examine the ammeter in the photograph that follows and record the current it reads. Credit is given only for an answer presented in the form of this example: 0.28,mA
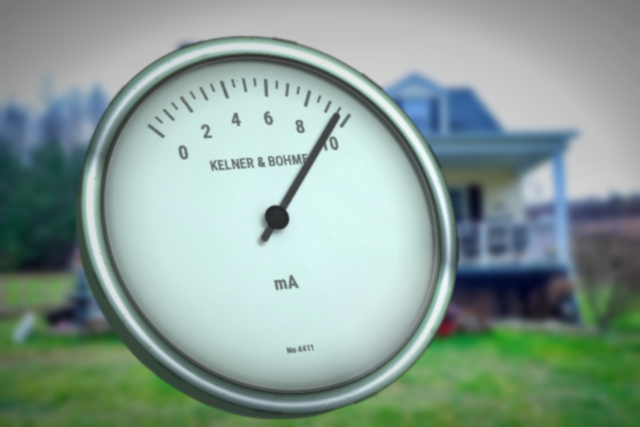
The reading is 9.5,mA
